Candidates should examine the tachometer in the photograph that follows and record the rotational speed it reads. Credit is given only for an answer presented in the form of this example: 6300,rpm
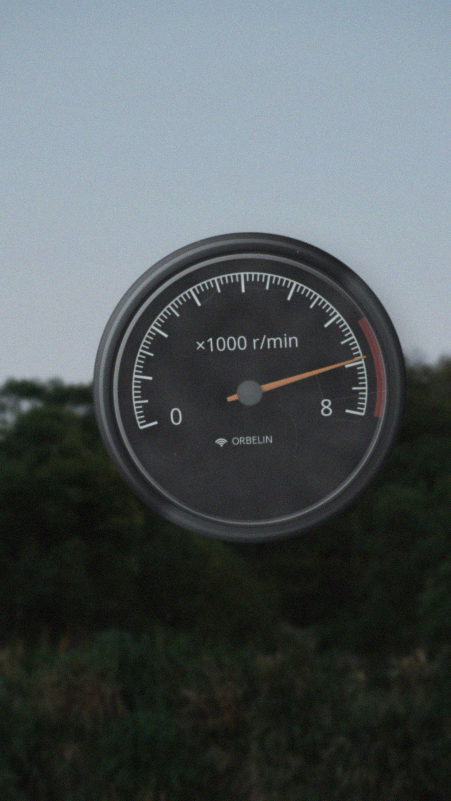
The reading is 6900,rpm
